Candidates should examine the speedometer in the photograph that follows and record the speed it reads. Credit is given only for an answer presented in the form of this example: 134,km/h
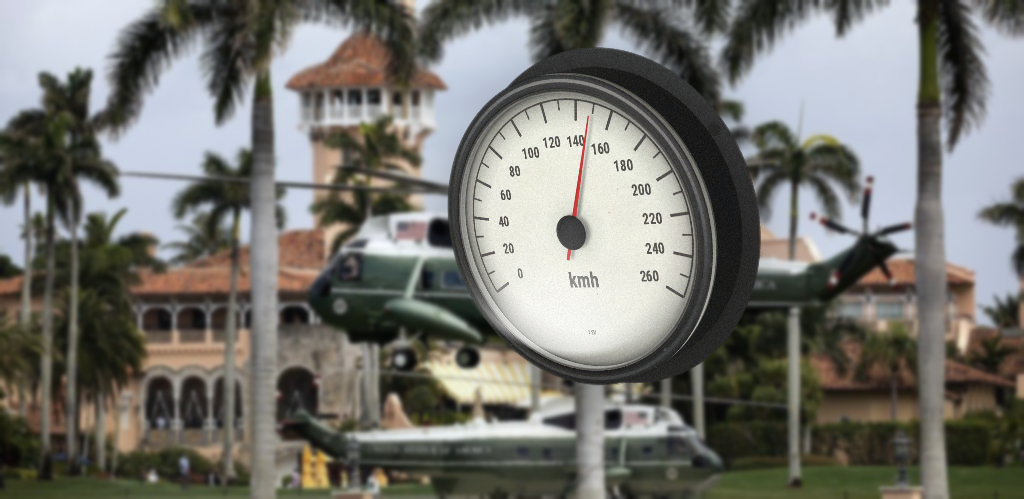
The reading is 150,km/h
